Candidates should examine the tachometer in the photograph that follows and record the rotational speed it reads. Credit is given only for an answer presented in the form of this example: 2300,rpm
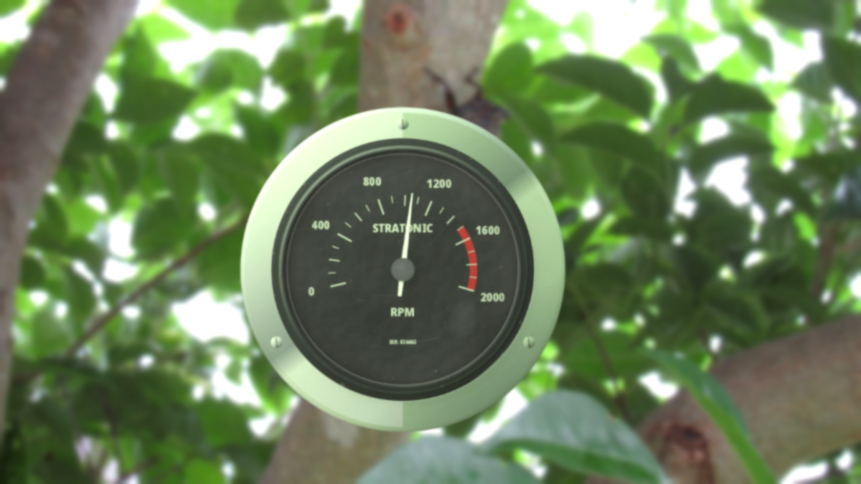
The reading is 1050,rpm
